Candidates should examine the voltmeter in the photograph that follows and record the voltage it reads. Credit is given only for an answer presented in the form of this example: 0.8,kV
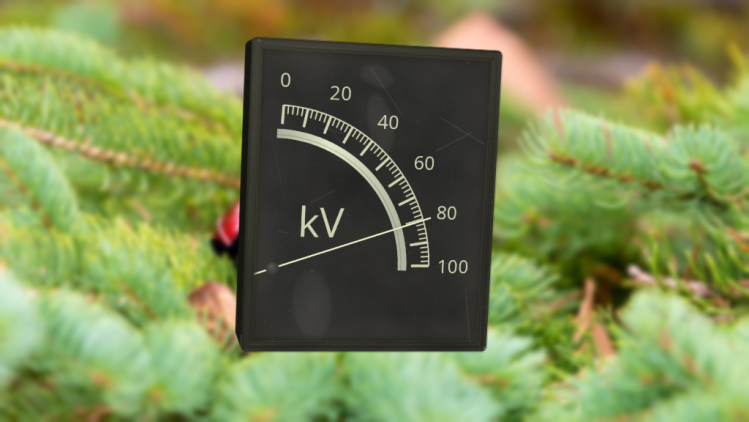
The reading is 80,kV
